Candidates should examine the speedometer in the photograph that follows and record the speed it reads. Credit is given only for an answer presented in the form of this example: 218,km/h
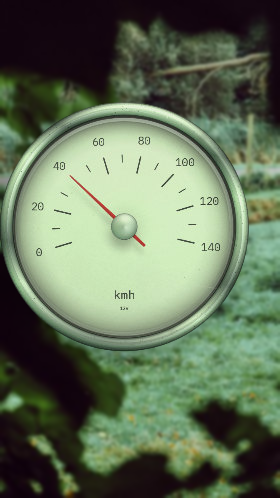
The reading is 40,km/h
